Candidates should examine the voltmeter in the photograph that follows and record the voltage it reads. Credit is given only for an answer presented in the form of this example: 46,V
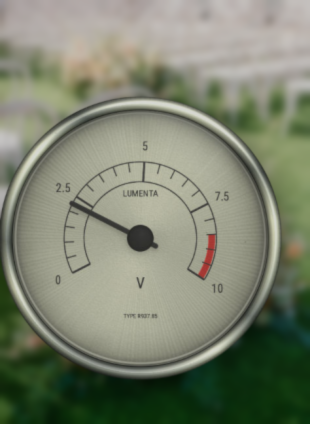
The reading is 2.25,V
